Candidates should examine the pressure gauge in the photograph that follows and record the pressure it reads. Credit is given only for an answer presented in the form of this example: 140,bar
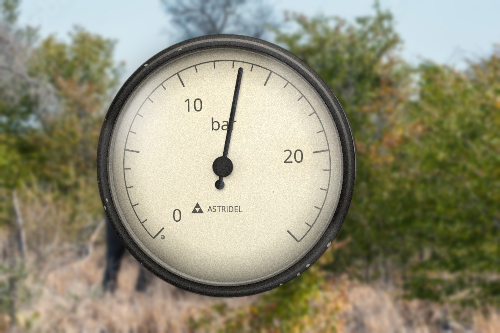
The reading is 13.5,bar
